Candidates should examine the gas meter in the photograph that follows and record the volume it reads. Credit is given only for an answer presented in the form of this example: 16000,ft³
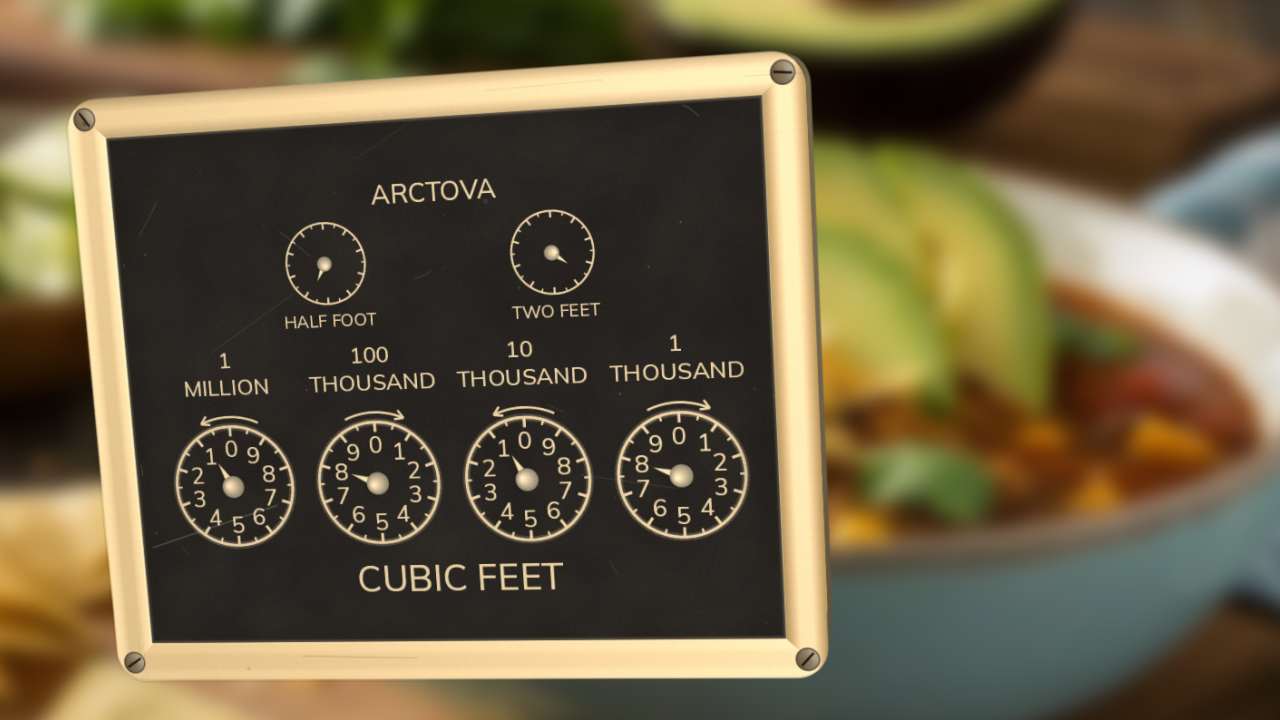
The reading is 80800,ft³
